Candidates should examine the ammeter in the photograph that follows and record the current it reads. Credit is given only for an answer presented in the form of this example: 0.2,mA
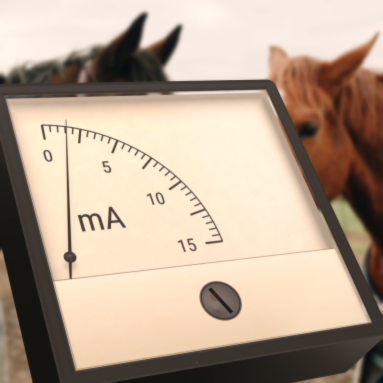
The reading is 1.5,mA
